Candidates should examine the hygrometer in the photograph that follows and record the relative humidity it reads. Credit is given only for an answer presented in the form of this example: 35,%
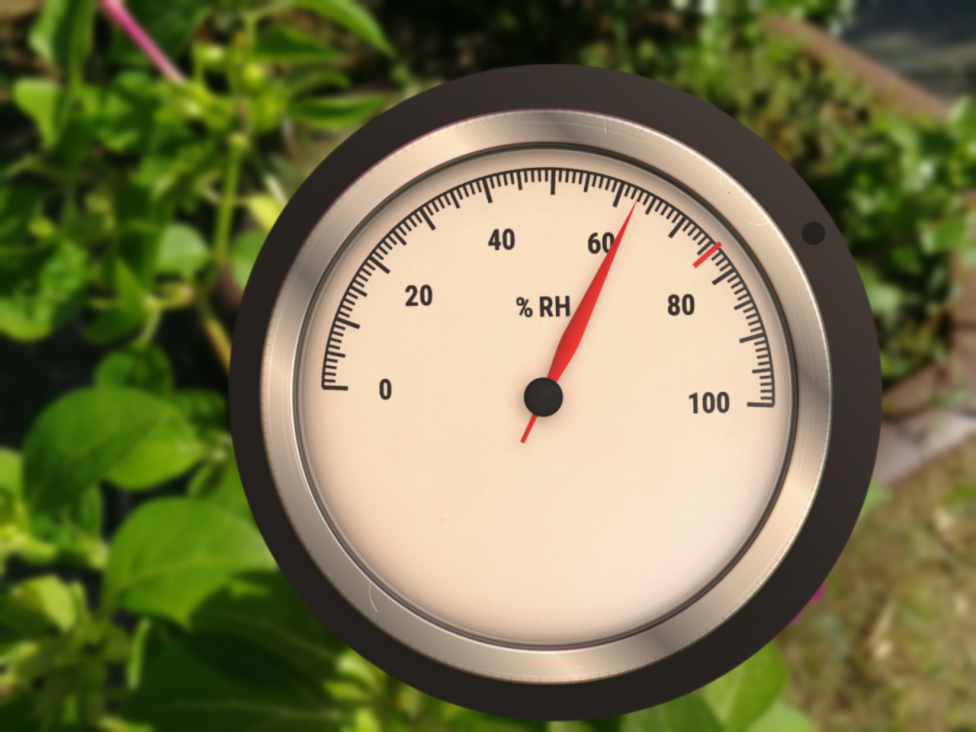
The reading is 63,%
